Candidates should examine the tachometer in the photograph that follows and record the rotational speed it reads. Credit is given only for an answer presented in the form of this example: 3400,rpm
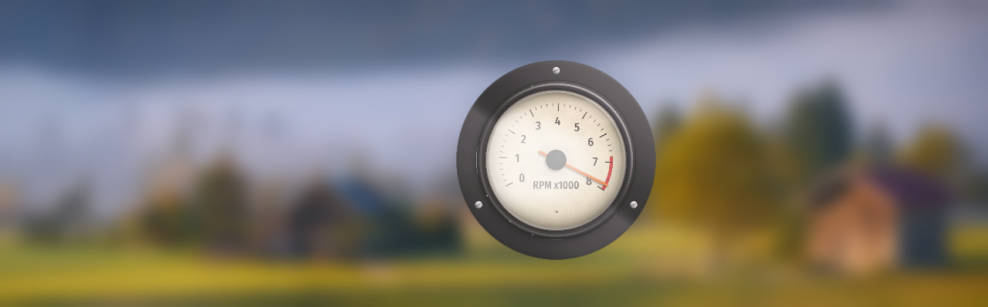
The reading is 7800,rpm
